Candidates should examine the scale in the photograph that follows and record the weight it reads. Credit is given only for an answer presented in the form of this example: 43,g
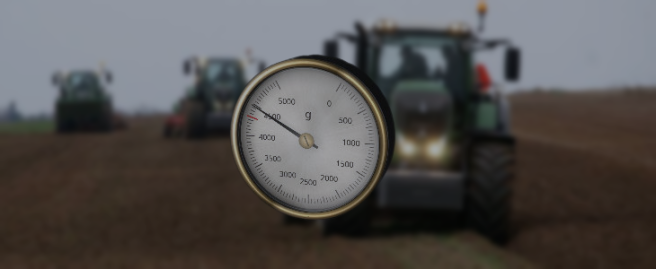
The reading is 4500,g
